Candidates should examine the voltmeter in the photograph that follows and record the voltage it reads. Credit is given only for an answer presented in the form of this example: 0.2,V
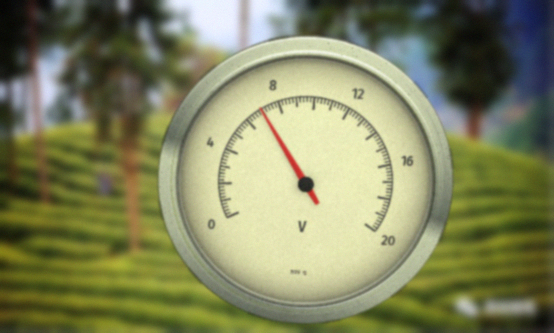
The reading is 7,V
